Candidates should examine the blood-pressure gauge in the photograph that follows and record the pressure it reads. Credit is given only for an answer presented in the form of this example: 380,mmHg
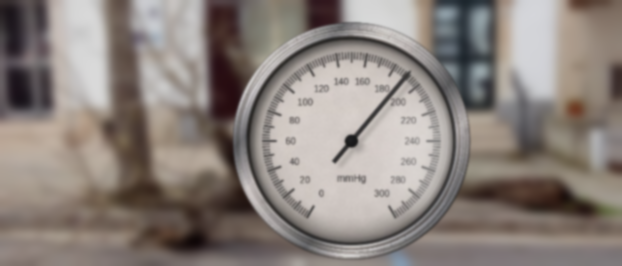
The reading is 190,mmHg
